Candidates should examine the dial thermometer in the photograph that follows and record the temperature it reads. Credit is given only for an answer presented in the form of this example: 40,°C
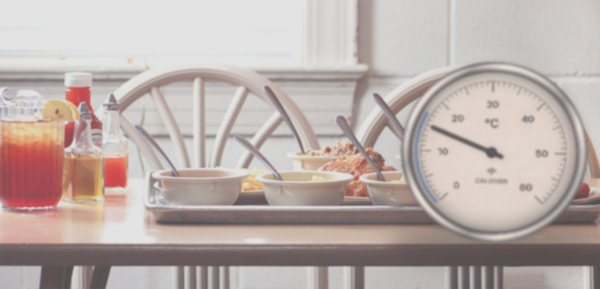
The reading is 15,°C
